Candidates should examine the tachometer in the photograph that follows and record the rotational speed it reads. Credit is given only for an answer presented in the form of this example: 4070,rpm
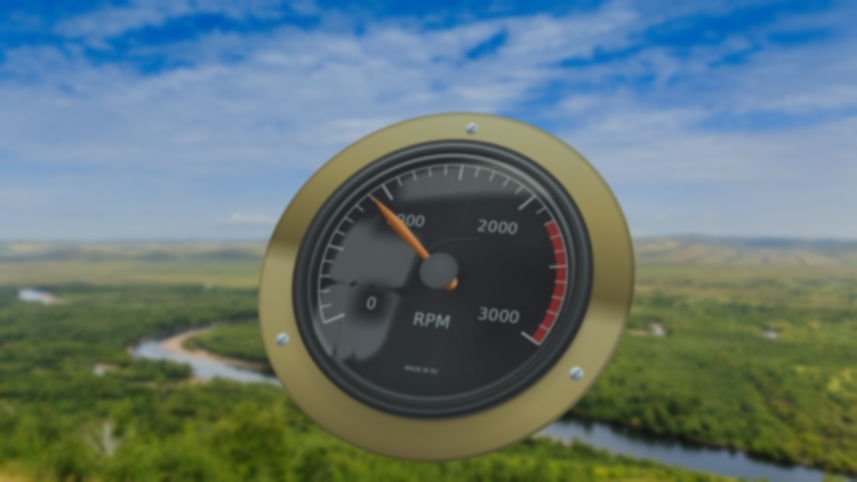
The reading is 900,rpm
